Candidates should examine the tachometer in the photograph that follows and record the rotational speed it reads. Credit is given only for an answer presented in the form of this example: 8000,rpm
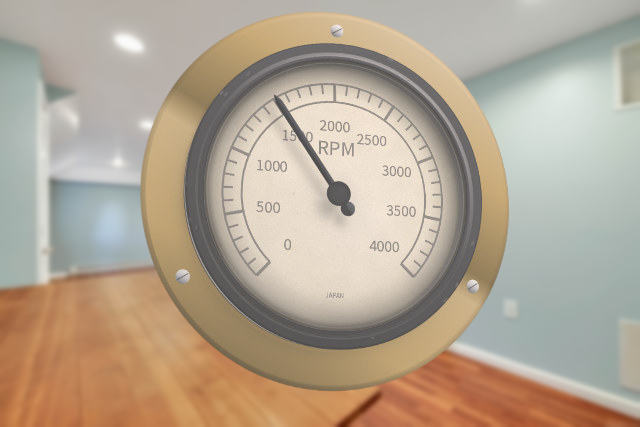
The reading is 1500,rpm
